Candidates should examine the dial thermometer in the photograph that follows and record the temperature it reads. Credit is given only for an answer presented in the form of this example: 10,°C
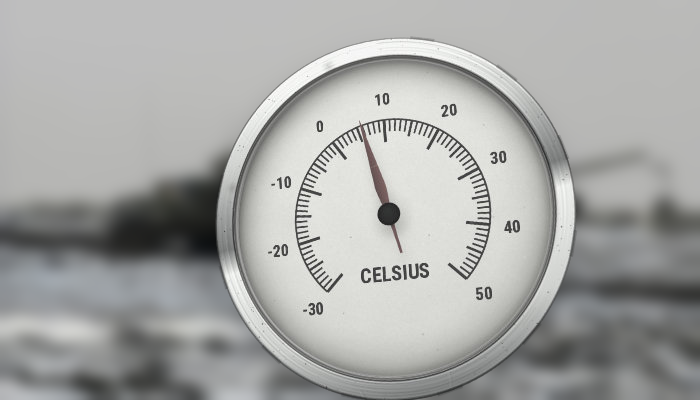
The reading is 6,°C
